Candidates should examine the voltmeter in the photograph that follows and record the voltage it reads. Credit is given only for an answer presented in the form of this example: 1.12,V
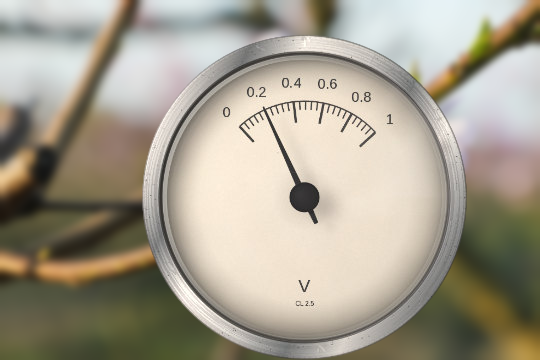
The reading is 0.2,V
